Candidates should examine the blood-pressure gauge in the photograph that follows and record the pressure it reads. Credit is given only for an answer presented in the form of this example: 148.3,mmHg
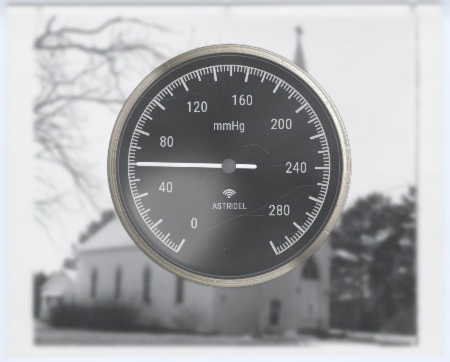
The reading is 60,mmHg
